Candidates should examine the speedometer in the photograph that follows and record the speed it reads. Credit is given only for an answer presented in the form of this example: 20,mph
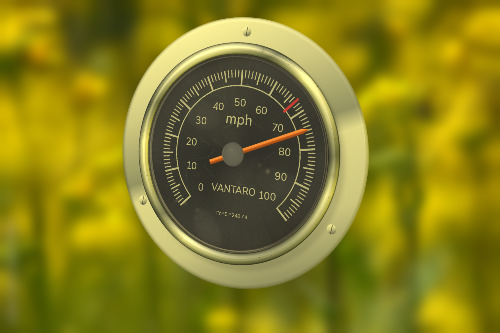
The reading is 75,mph
